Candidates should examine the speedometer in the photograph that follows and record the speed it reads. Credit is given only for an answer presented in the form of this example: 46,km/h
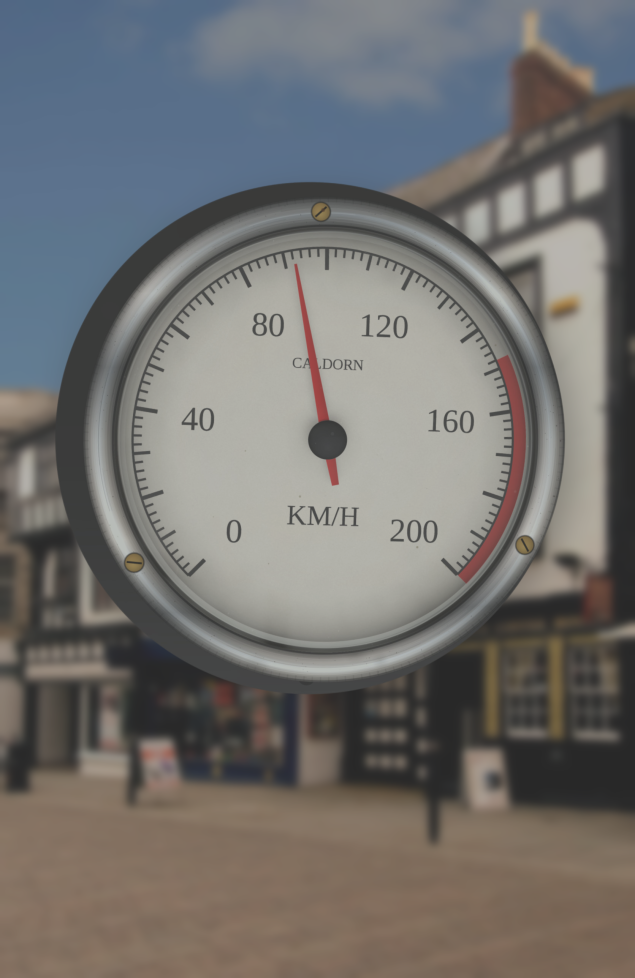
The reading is 92,km/h
